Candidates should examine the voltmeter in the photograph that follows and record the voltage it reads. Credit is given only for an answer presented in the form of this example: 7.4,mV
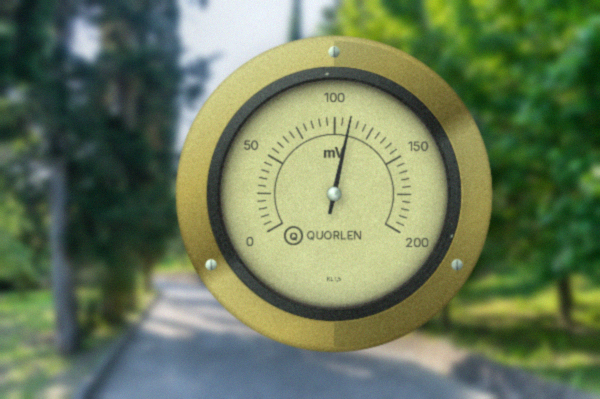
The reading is 110,mV
